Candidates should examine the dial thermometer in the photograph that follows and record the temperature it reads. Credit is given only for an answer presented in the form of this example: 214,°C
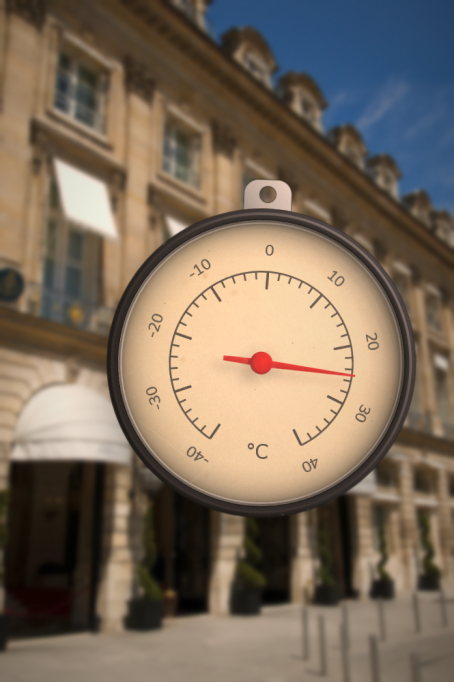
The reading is 25,°C
